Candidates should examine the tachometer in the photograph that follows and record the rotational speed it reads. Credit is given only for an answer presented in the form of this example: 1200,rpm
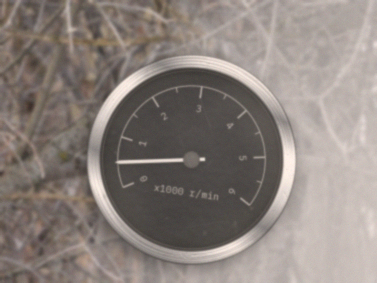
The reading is 500,rpm
